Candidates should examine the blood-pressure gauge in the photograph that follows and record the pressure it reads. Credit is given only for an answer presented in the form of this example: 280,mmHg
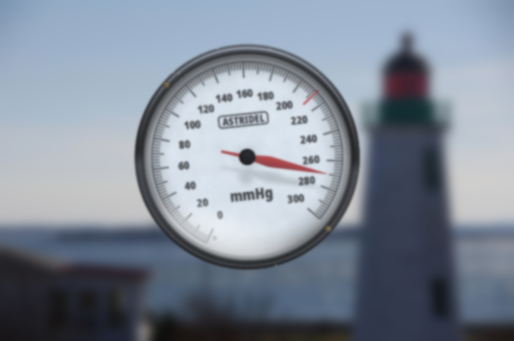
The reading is 270,mmHg
